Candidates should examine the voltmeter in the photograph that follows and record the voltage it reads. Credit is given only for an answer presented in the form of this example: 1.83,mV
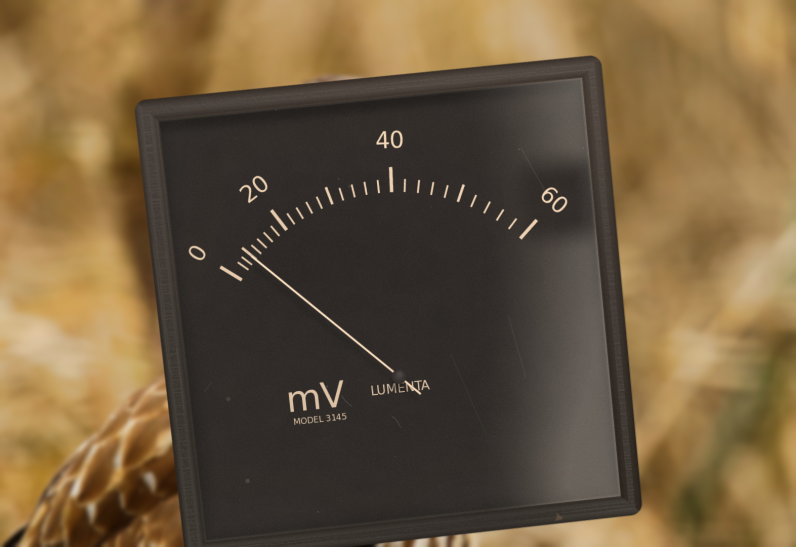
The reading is 10,mV
